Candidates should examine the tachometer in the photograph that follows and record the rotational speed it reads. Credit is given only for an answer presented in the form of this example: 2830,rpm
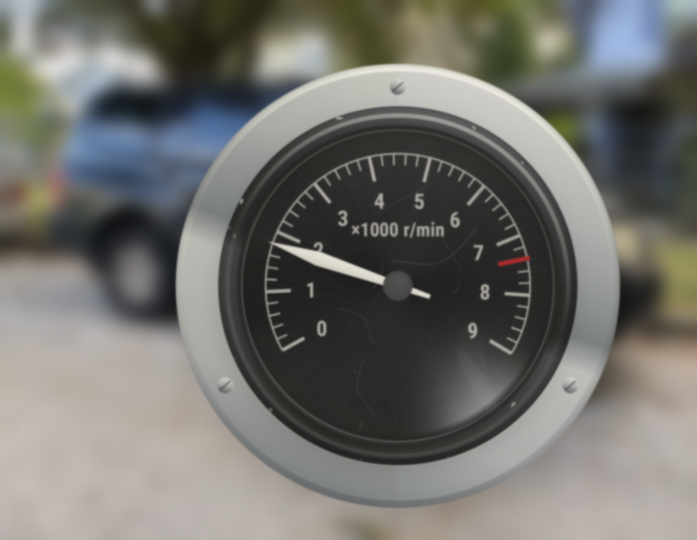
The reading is 1800,rpm
